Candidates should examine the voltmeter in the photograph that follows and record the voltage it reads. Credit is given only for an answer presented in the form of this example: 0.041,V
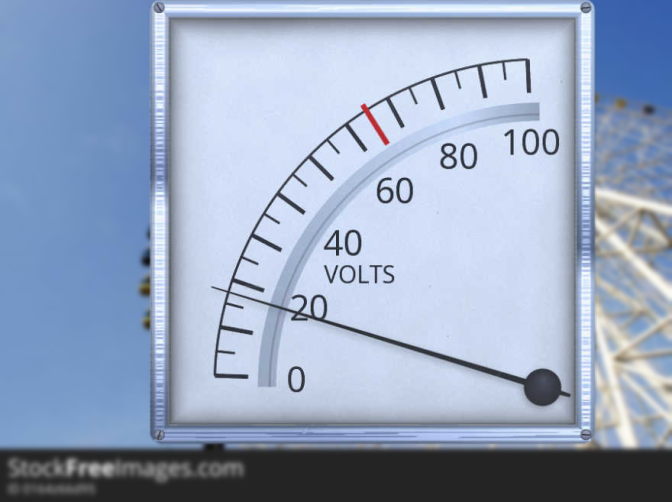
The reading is 17.5,V
